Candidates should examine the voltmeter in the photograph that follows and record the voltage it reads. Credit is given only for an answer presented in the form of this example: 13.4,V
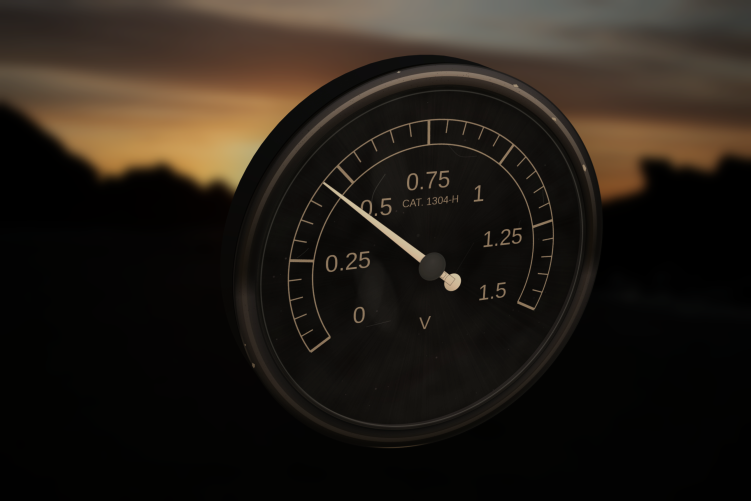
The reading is 0.45,V
